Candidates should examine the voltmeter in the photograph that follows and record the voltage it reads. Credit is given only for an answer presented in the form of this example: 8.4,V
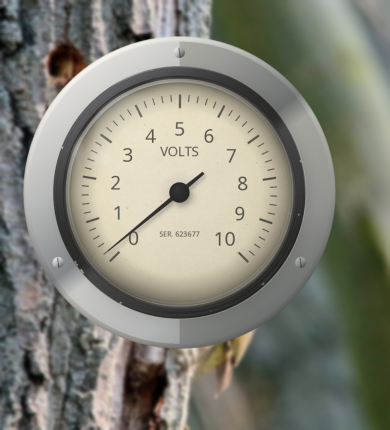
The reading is 0.2,V
